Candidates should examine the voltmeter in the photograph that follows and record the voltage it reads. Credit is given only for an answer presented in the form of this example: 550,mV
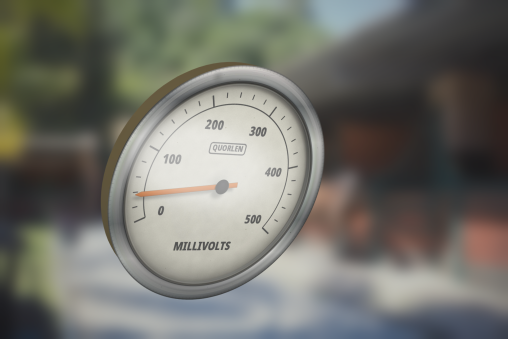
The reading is 40,mV
